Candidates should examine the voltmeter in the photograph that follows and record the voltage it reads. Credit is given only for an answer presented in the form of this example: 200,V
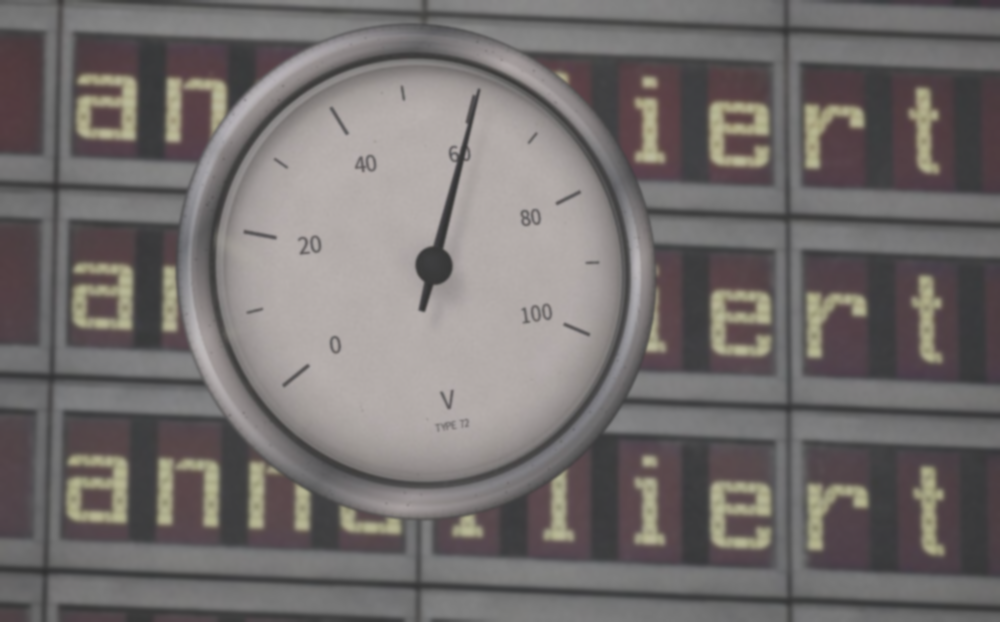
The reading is 60,V
